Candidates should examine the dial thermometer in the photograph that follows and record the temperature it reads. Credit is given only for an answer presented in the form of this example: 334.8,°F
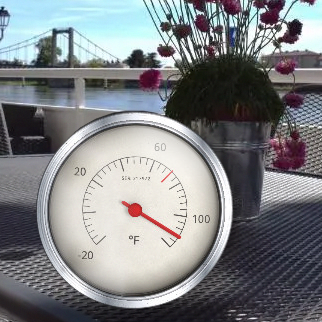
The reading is 112,°F
